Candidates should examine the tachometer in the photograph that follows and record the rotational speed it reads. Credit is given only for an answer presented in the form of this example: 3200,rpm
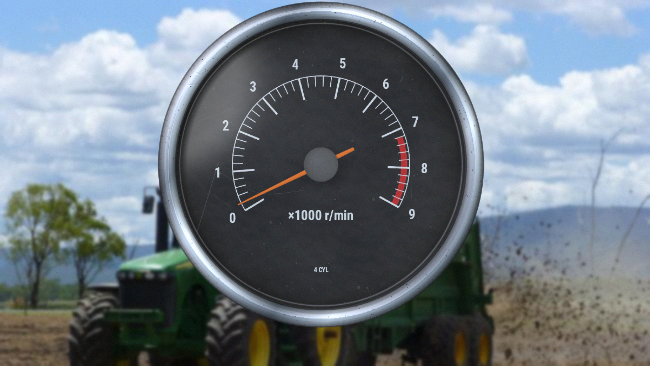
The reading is 200,rpm
